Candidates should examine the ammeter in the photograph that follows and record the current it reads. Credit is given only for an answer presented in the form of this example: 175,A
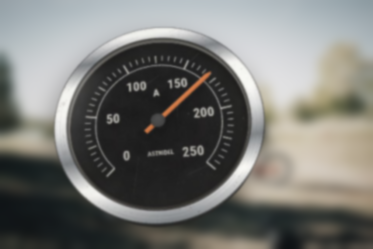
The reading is 170,A
